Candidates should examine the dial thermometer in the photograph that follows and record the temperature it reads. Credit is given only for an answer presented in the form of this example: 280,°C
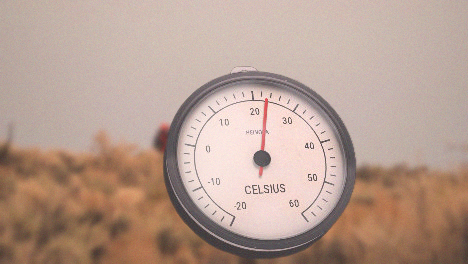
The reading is 23,°C
